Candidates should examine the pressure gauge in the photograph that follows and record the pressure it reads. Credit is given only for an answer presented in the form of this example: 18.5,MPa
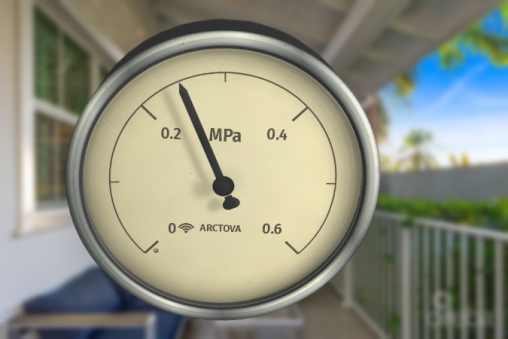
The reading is 0.25,MPa
